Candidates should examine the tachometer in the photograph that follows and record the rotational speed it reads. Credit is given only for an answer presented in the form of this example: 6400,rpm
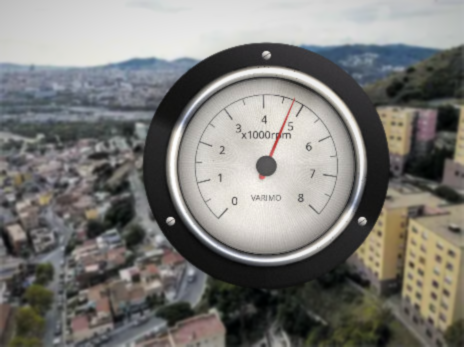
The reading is 4750,rpm
